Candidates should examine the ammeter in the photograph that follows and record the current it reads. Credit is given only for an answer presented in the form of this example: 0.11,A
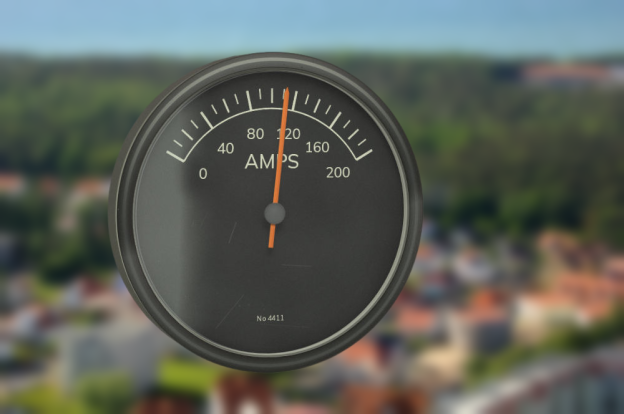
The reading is 110,A
